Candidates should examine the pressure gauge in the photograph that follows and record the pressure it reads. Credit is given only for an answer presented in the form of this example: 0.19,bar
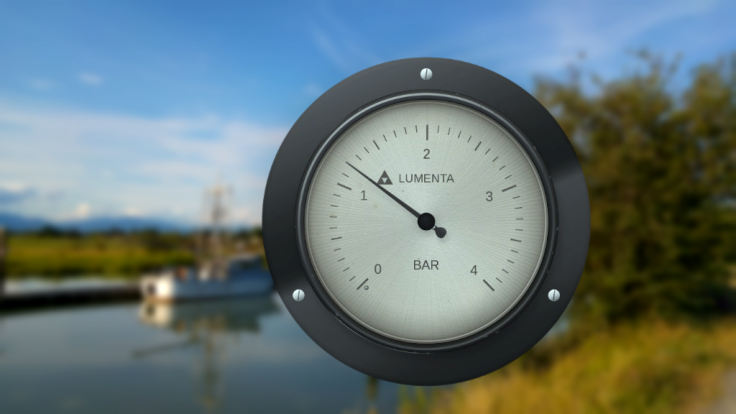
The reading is 1.2,bar
